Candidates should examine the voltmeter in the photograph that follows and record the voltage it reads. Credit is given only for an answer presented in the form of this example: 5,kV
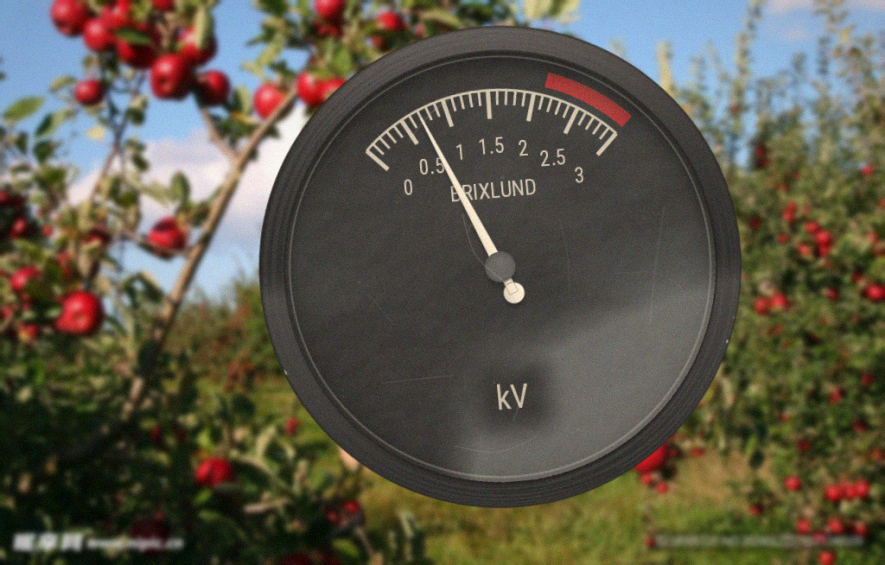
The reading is 0.7,kV
